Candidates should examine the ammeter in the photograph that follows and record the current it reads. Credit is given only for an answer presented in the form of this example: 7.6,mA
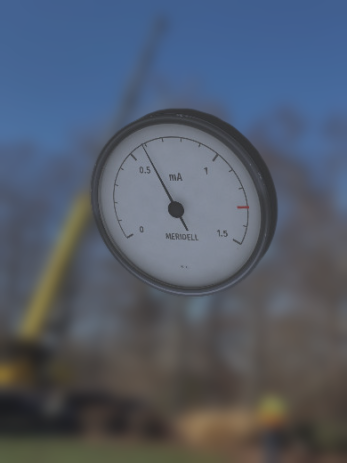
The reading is 0.6,mA
